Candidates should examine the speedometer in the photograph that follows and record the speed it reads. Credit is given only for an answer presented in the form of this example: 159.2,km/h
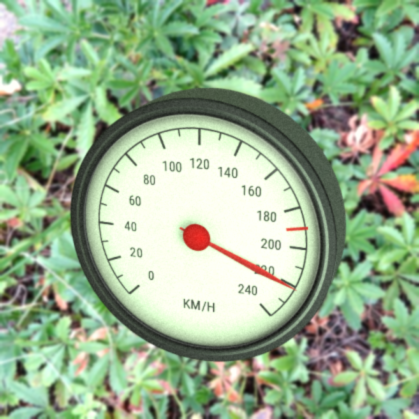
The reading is 220,km/h
